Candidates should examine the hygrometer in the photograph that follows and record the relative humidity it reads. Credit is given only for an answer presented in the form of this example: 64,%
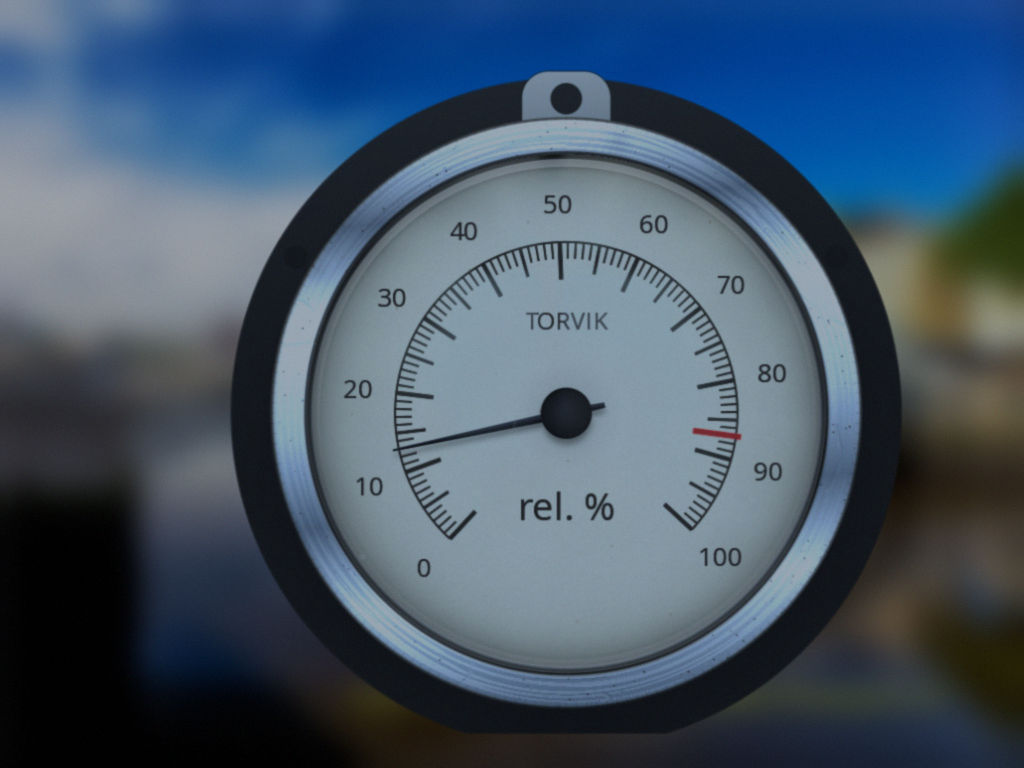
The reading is 13,%
